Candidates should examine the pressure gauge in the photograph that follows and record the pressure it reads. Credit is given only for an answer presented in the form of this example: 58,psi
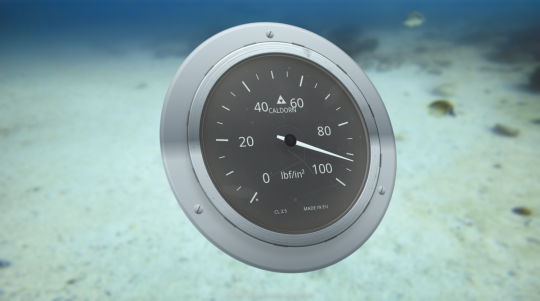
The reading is 92.5,psi
